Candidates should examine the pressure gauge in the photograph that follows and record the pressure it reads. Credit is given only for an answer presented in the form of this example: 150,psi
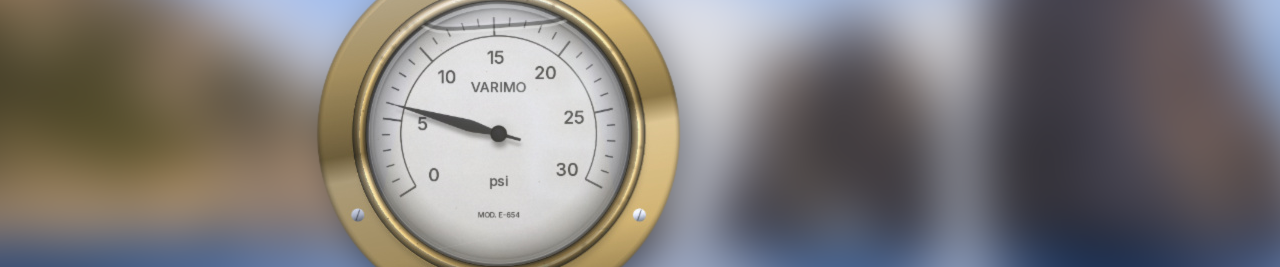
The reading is 6,psi
